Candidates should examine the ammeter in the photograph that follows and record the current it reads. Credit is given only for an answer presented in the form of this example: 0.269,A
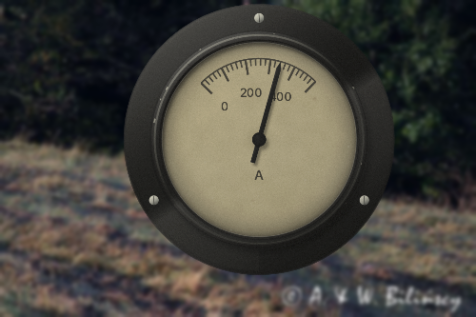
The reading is 340,A
